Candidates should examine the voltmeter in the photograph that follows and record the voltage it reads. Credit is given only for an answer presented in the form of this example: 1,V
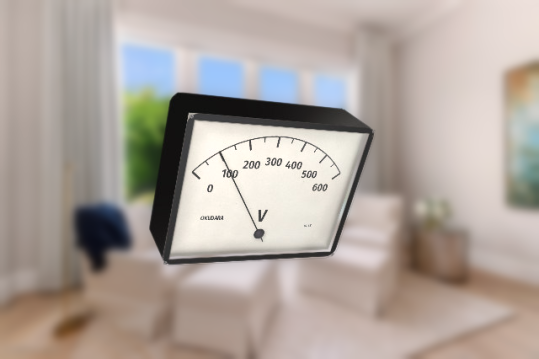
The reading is 100,V
